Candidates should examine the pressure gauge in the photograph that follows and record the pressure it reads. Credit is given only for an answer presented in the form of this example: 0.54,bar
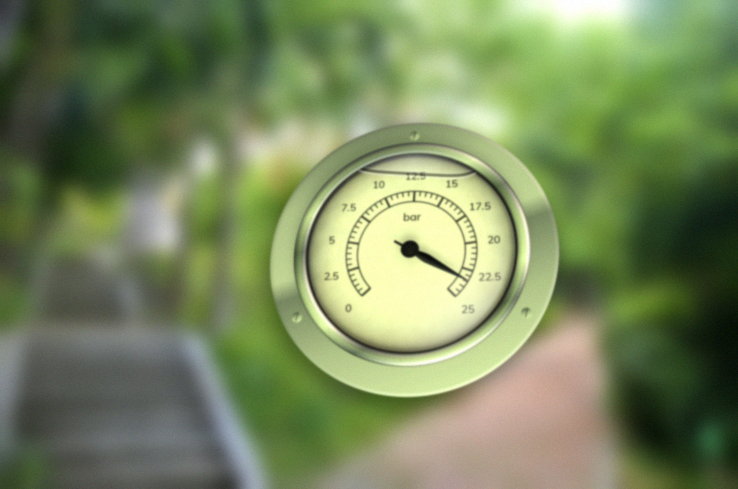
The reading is 23.5,bar
